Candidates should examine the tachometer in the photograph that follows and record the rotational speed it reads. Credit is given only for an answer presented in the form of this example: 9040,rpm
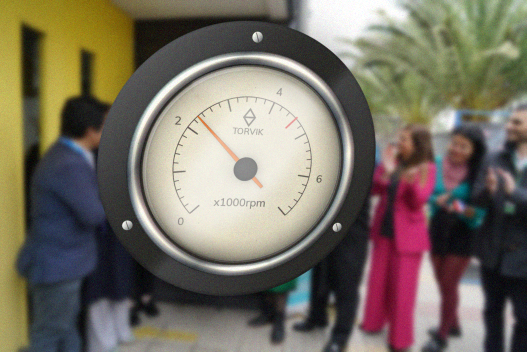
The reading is 2300,rpm
